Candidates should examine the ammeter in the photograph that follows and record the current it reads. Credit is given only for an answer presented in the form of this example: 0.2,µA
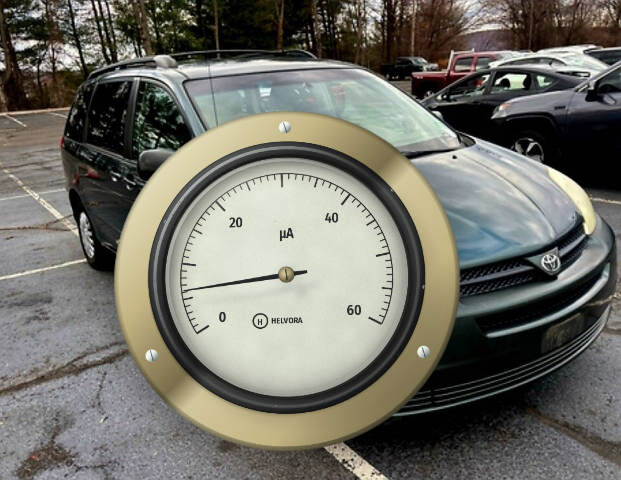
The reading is 6,µA
